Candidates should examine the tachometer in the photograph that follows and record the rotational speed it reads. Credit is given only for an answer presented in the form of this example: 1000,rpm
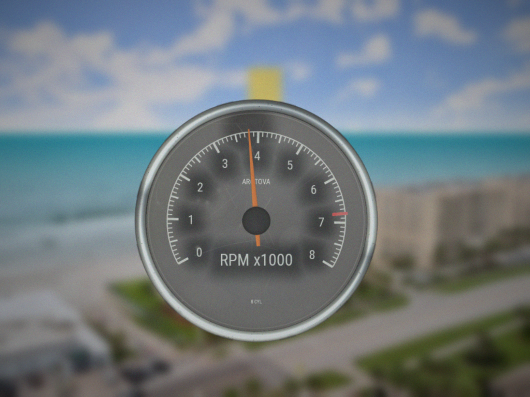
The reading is 3800,rpm
